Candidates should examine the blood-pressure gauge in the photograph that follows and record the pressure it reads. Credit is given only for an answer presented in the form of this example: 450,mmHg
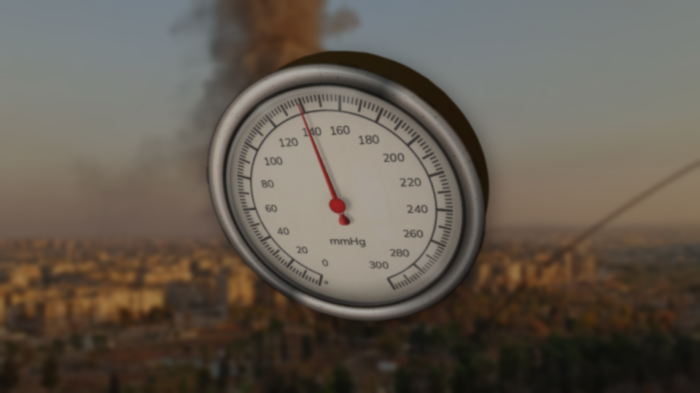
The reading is 140,mmHg
